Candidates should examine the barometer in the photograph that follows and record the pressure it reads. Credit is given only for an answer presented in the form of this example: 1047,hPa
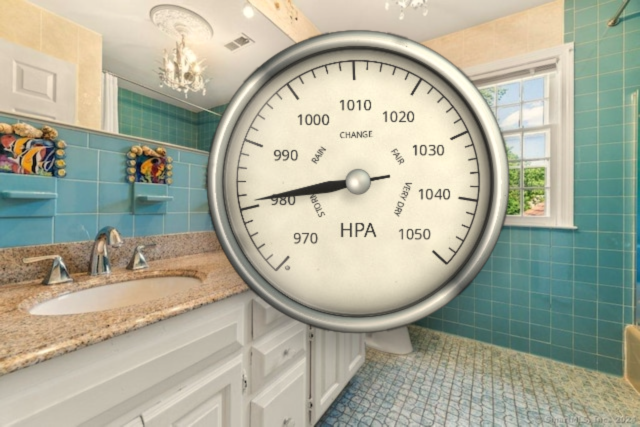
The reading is 981,hPa
